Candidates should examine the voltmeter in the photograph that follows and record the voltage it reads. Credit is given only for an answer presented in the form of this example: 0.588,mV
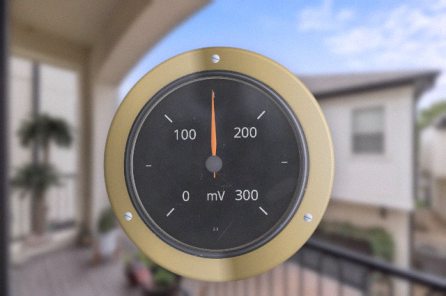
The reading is 150,mV
